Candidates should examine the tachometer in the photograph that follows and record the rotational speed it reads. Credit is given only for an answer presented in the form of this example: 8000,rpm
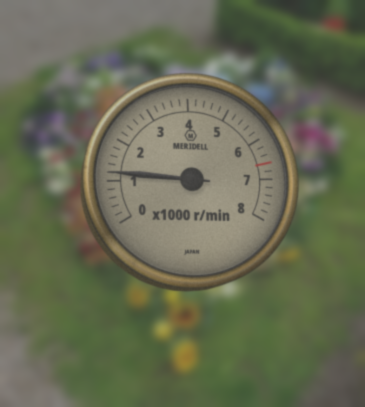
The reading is 1200,rpm
